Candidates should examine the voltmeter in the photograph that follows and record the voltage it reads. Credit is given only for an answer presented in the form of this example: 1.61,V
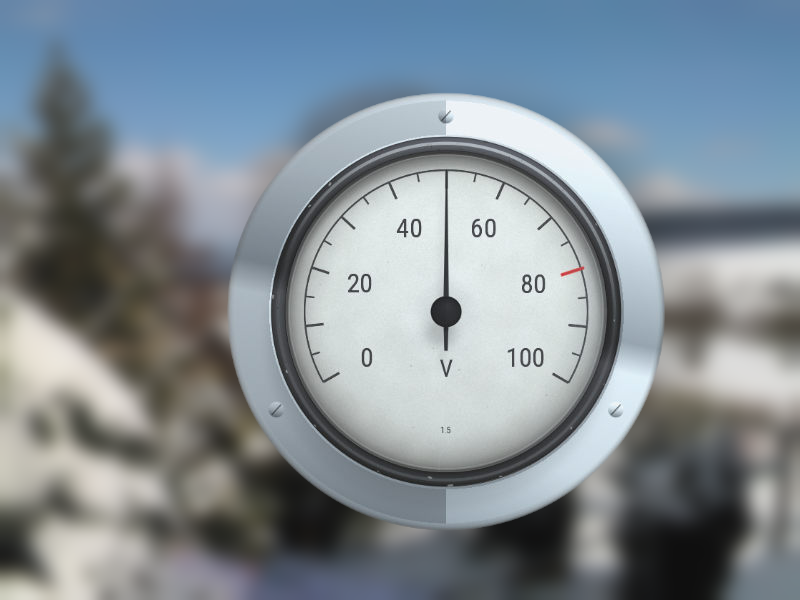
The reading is 50,V
